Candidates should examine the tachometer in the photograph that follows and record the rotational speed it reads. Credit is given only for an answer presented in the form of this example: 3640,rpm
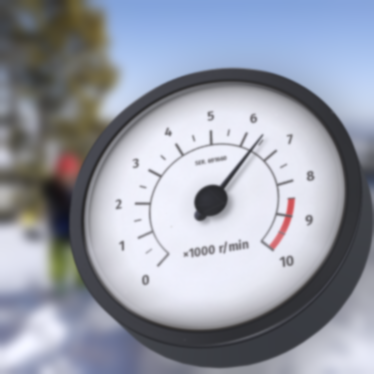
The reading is 6500,rpm
